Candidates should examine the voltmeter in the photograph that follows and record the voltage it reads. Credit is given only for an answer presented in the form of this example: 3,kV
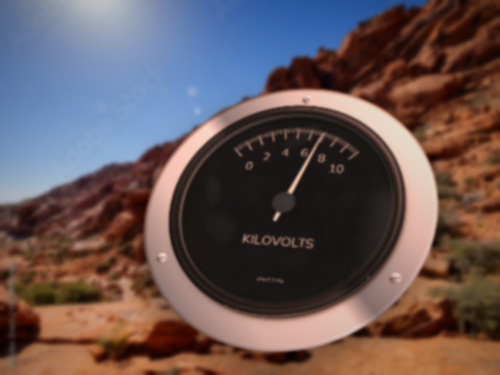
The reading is 7,kV
